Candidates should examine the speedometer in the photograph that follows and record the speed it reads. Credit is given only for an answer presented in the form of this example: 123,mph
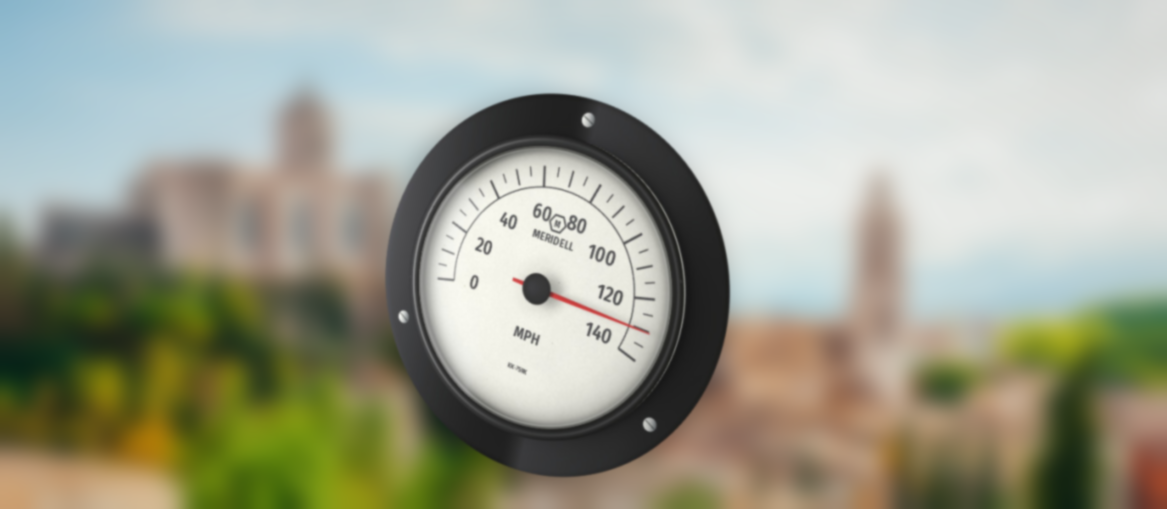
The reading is 130,mph
